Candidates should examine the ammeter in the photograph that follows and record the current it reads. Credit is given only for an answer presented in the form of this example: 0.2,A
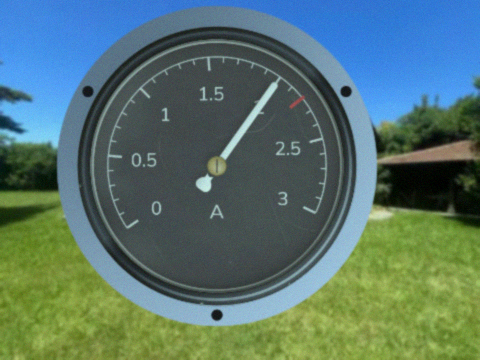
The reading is 2,A
